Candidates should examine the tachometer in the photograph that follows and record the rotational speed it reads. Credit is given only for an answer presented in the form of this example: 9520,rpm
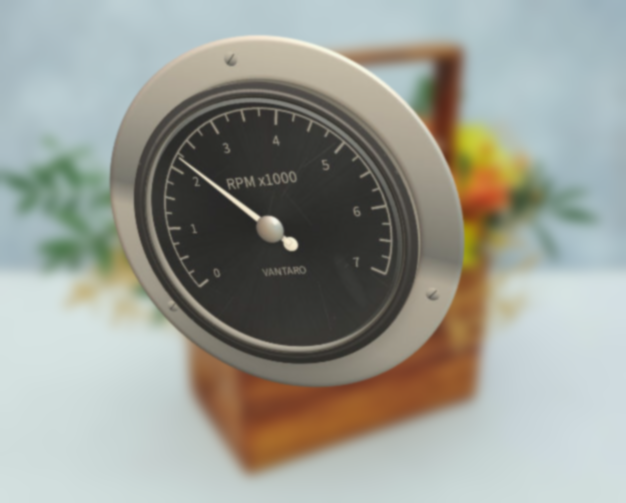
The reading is 2250,rpm
